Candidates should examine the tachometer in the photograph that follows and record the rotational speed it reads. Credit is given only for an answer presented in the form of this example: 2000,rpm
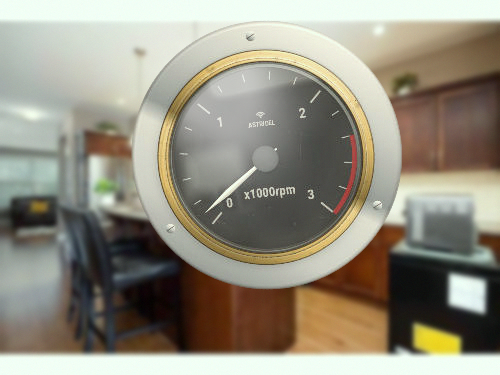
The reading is 100,rpm
